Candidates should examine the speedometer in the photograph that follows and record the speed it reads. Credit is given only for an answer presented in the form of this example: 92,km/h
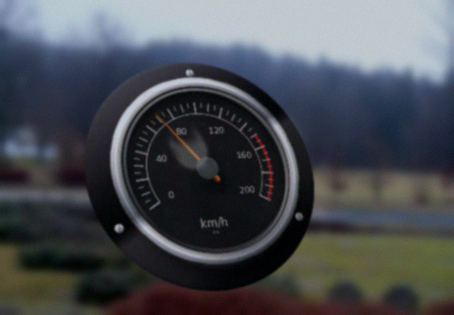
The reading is 70,km/h
